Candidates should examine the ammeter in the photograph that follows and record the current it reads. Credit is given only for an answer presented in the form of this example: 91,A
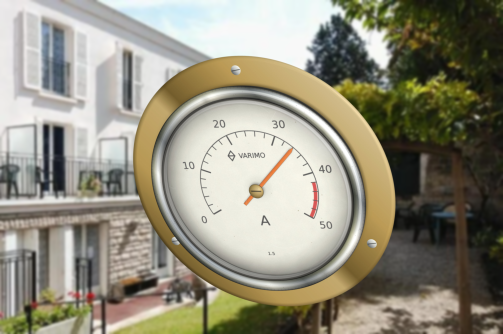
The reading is 34,A
